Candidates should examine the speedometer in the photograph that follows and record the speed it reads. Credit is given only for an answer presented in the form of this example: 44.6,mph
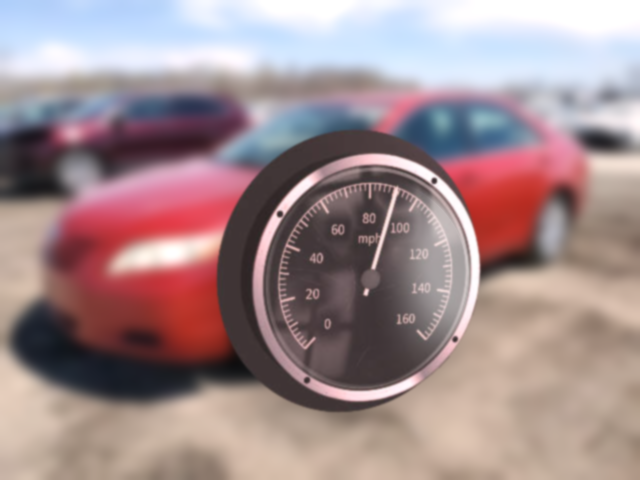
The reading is 90,mph
